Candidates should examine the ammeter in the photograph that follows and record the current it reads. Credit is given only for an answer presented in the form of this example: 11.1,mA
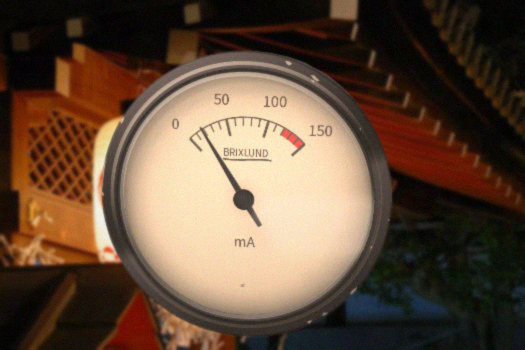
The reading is 20,mA
